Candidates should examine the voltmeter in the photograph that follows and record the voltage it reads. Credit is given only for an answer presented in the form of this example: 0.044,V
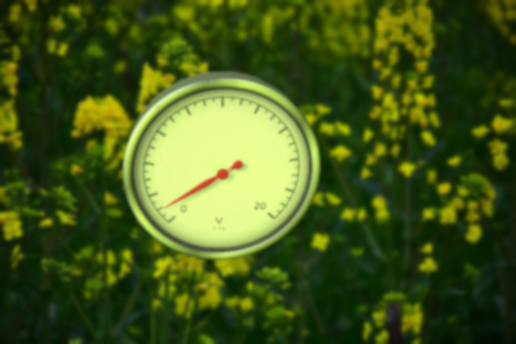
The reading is 1,V
